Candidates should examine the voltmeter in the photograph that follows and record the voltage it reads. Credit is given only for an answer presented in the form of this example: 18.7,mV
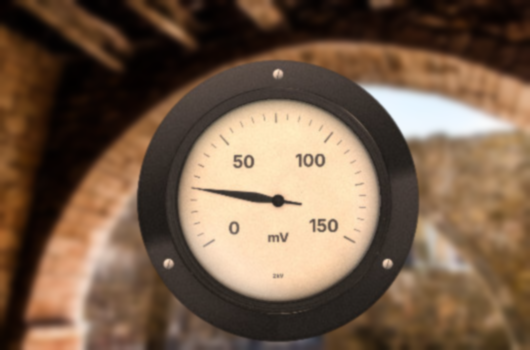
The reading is 25,mV
